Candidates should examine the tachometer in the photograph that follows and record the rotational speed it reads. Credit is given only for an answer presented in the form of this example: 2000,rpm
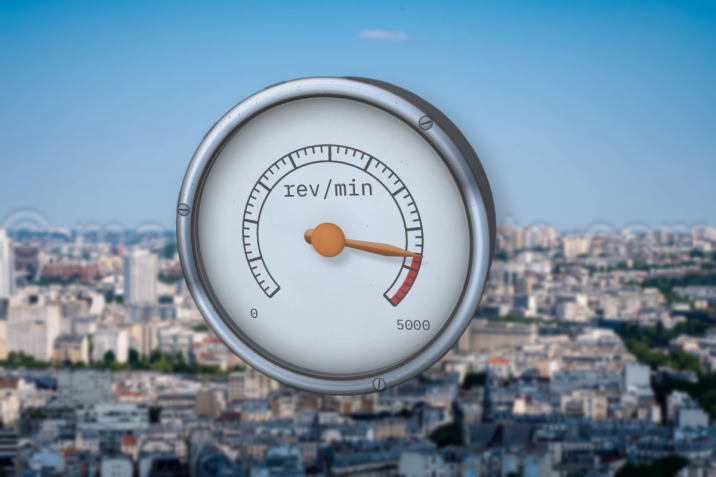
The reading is 4300,rpm
